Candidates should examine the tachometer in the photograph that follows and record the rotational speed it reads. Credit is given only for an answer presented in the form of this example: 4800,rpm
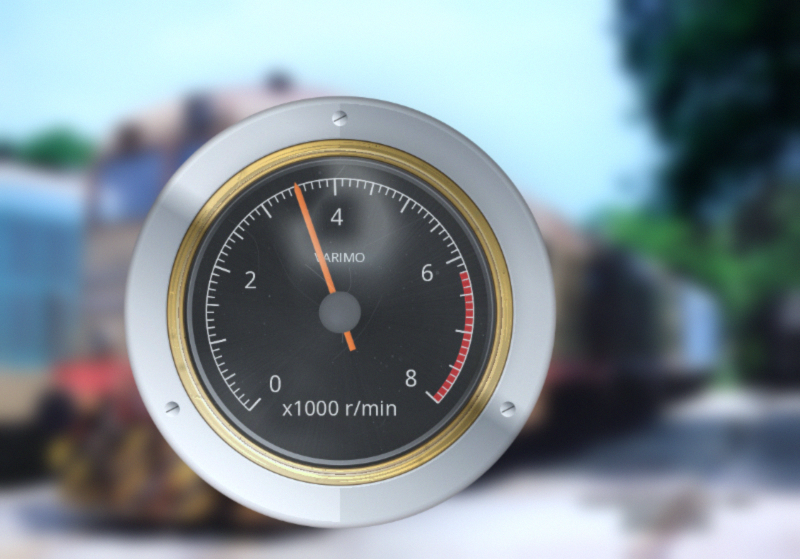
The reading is 3500,rpm
